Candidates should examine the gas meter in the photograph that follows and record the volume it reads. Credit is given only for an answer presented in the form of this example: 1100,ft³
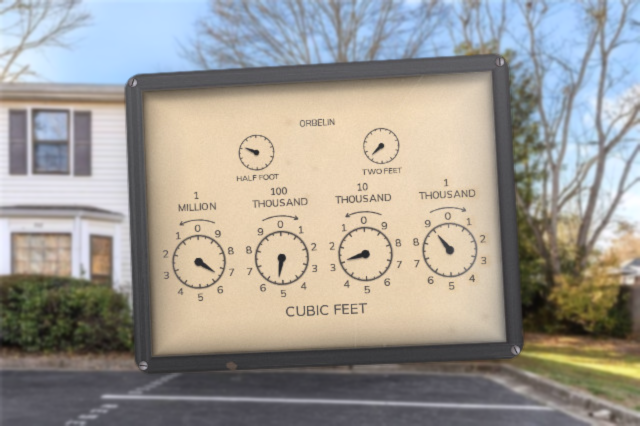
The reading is 652900,ft³
